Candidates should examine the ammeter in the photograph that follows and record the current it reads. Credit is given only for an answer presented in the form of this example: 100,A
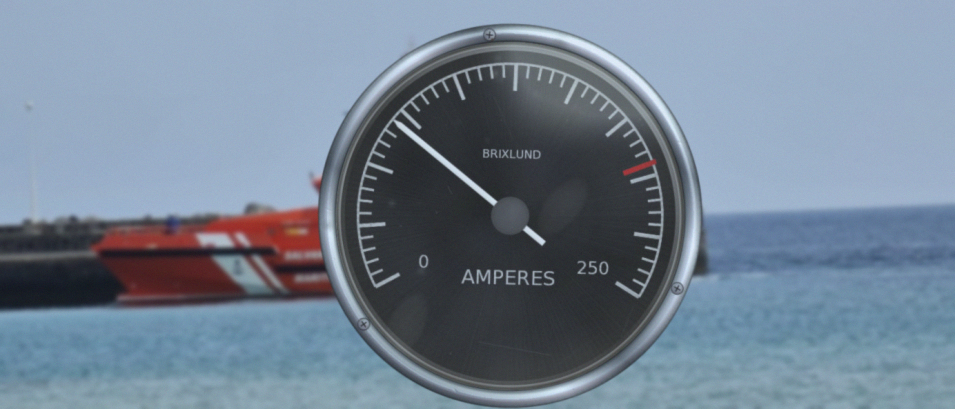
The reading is 70,A
